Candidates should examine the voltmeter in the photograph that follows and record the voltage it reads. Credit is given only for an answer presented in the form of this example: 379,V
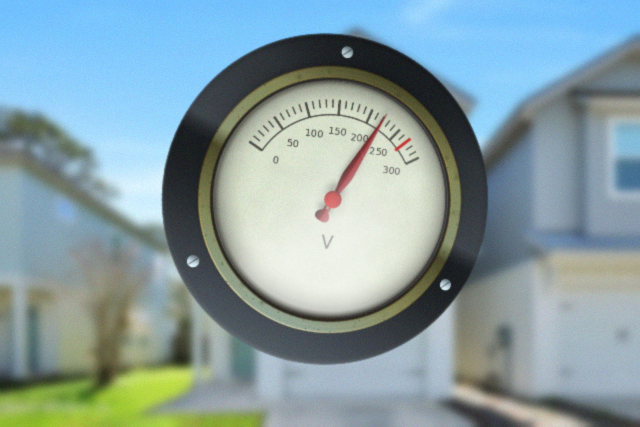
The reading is 220,V
